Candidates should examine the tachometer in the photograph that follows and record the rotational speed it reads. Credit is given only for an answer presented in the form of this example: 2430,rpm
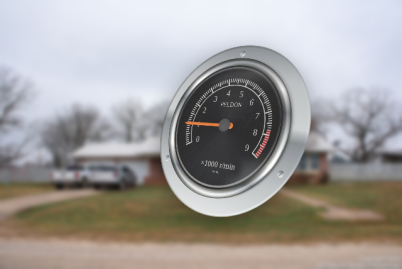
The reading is 1000,rpm
